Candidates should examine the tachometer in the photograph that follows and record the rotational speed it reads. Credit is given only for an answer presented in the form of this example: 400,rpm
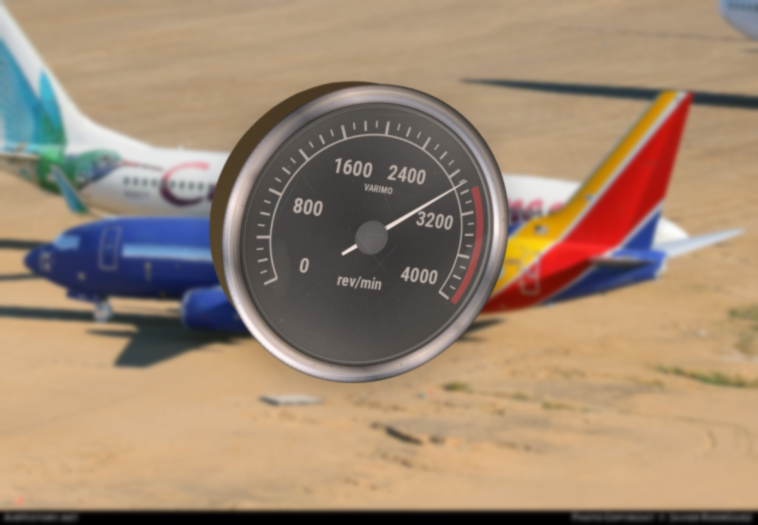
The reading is 2900,rpm
